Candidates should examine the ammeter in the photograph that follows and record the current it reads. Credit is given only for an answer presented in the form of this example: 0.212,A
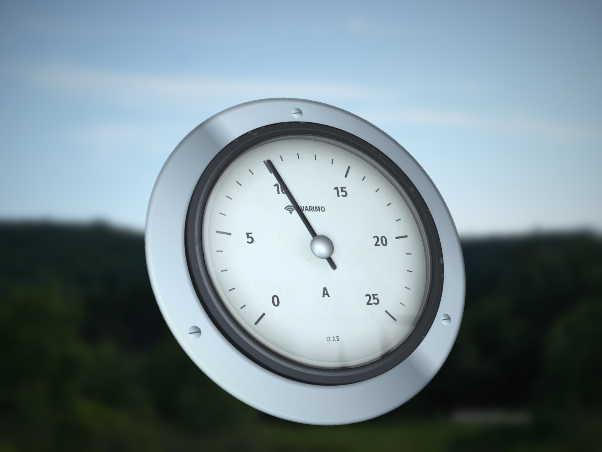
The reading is 10,A
